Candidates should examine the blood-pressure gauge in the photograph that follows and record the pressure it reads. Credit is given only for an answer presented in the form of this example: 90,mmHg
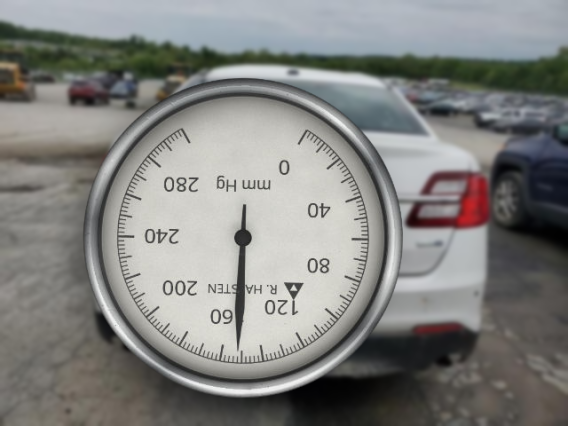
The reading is 152,mmHg
